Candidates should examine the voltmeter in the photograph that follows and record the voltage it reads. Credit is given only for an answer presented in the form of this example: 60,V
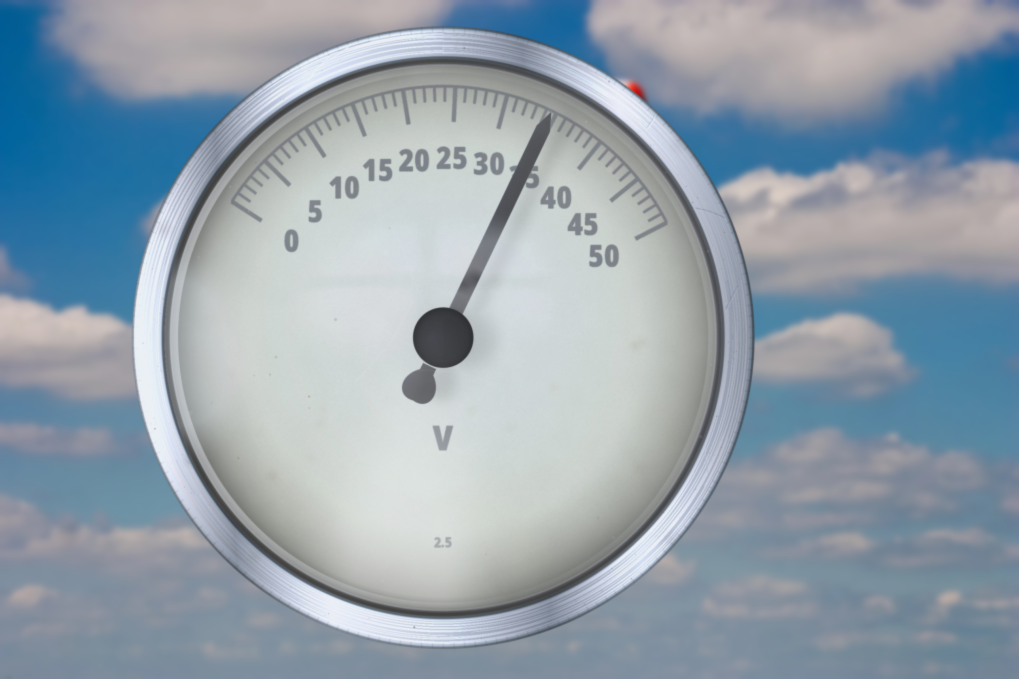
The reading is 34.5,V
